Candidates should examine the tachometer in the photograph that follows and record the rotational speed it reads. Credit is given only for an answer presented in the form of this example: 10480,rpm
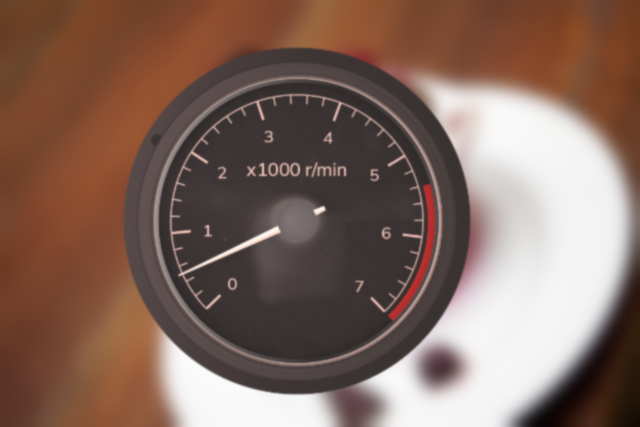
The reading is 500,rpm
